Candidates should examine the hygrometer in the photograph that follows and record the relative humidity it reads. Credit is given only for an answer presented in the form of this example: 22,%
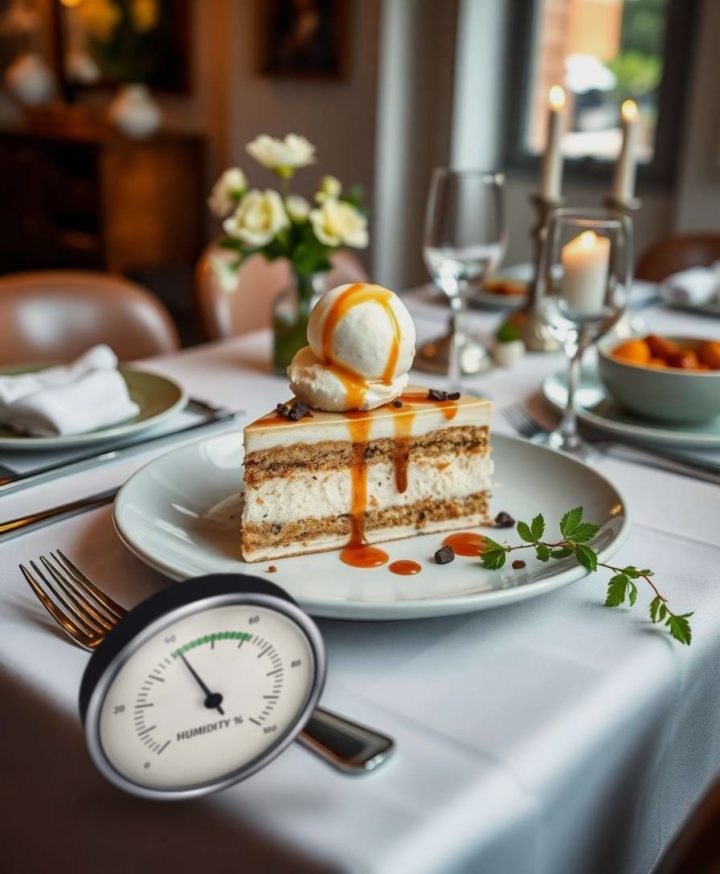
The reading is 40,%
